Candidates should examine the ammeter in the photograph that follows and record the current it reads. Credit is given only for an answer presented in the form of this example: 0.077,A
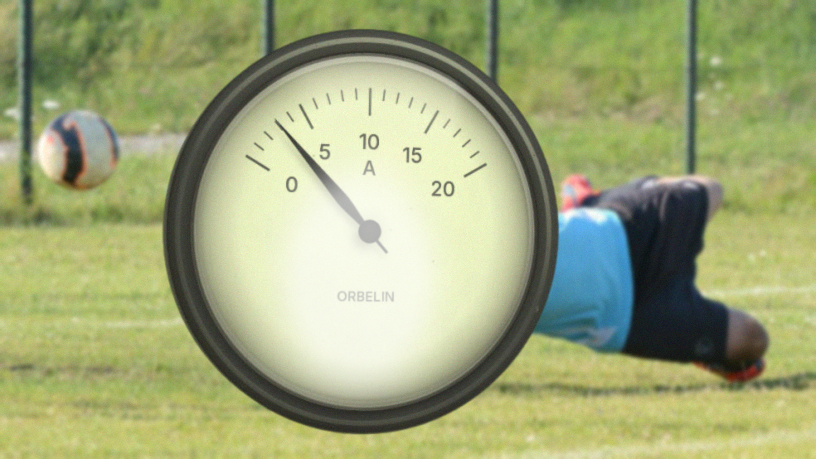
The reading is 3,A
